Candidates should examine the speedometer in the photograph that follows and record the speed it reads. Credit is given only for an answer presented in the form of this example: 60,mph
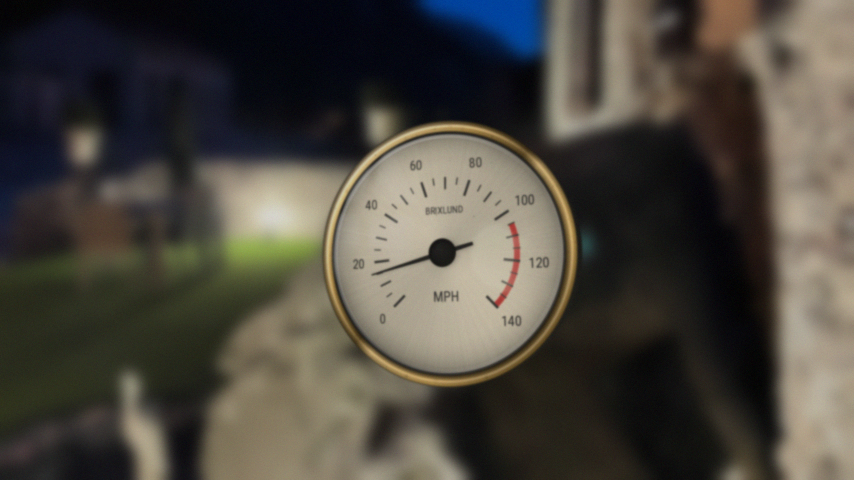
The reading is 15,mph
